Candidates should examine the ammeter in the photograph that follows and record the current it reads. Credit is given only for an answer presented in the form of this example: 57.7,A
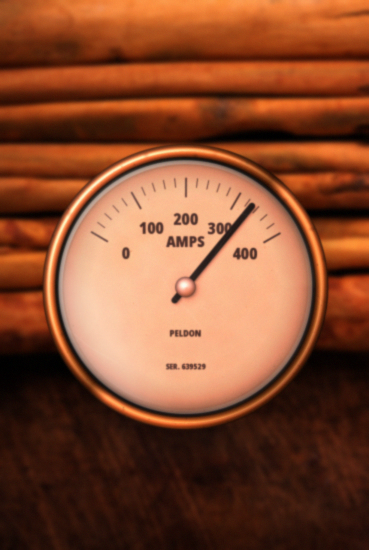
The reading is 330,A
